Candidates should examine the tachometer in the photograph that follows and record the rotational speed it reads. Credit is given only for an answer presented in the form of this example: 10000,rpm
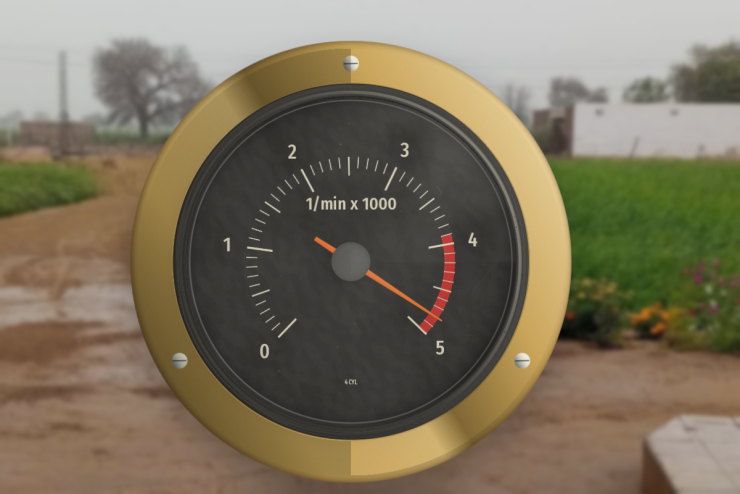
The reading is 4800,rpm
